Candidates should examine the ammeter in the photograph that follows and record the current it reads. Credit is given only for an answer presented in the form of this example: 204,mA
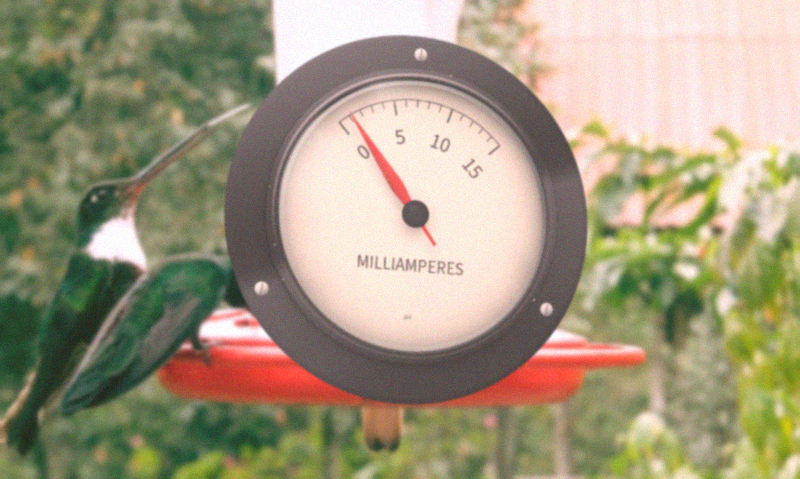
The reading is 1,mA
